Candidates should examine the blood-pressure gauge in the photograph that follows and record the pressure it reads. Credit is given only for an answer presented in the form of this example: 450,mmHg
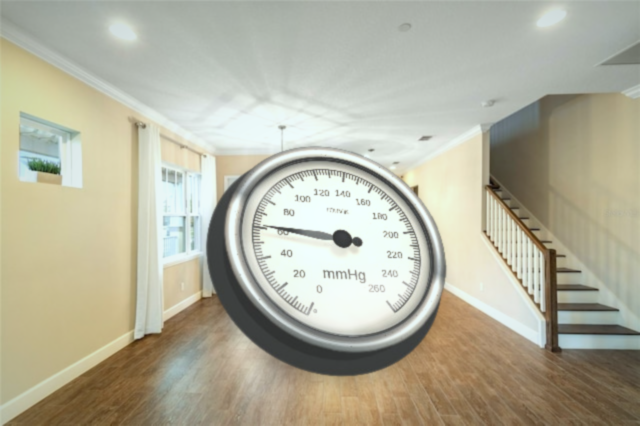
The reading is 60,mmHg
